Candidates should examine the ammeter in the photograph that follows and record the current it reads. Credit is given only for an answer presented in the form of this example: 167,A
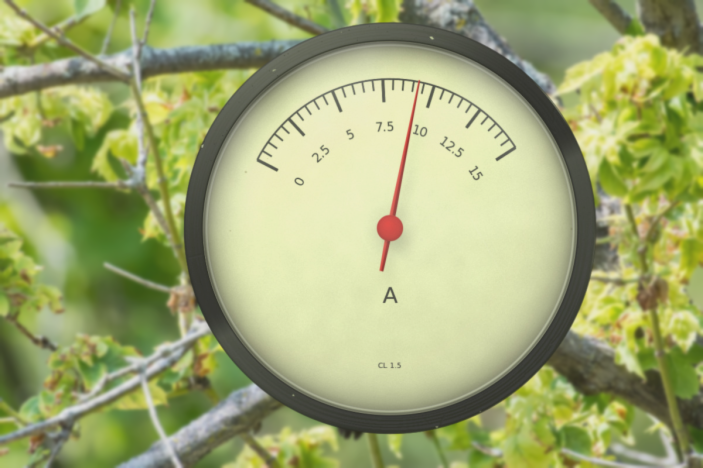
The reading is 9.25,A
